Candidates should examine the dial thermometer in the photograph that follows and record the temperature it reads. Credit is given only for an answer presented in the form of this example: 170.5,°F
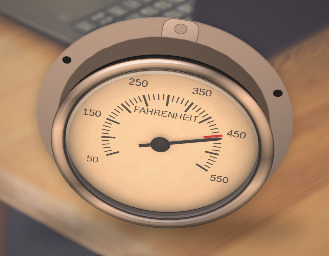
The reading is 450,°F
